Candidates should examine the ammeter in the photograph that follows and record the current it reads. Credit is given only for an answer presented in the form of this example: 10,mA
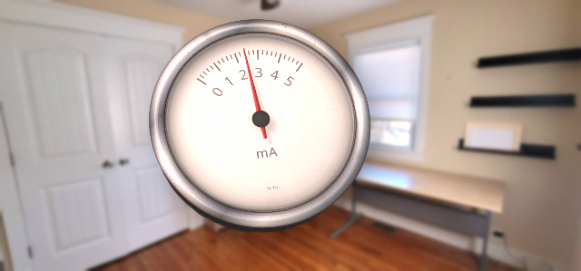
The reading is 2.4,mA
